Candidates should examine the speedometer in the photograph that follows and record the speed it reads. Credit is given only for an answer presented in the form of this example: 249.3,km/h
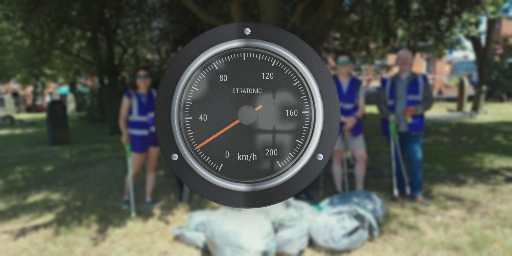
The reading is 20,km/h
